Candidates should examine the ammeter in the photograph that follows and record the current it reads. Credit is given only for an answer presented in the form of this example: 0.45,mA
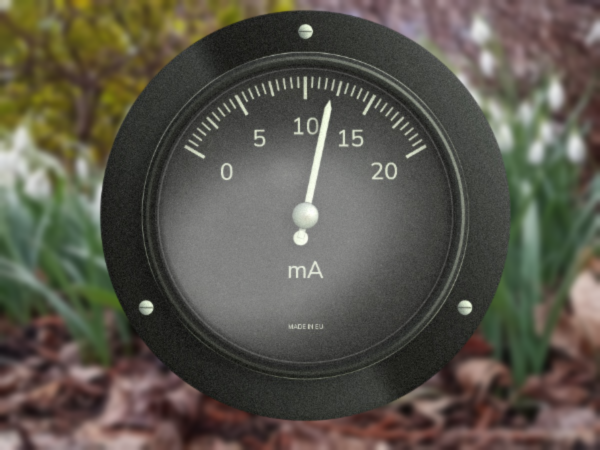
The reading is 12,mA
